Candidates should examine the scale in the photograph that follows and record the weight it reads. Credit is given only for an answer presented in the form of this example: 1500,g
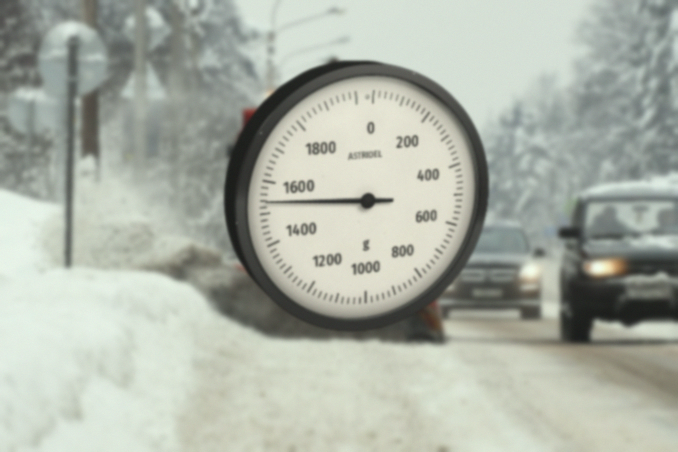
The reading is 1540,g
